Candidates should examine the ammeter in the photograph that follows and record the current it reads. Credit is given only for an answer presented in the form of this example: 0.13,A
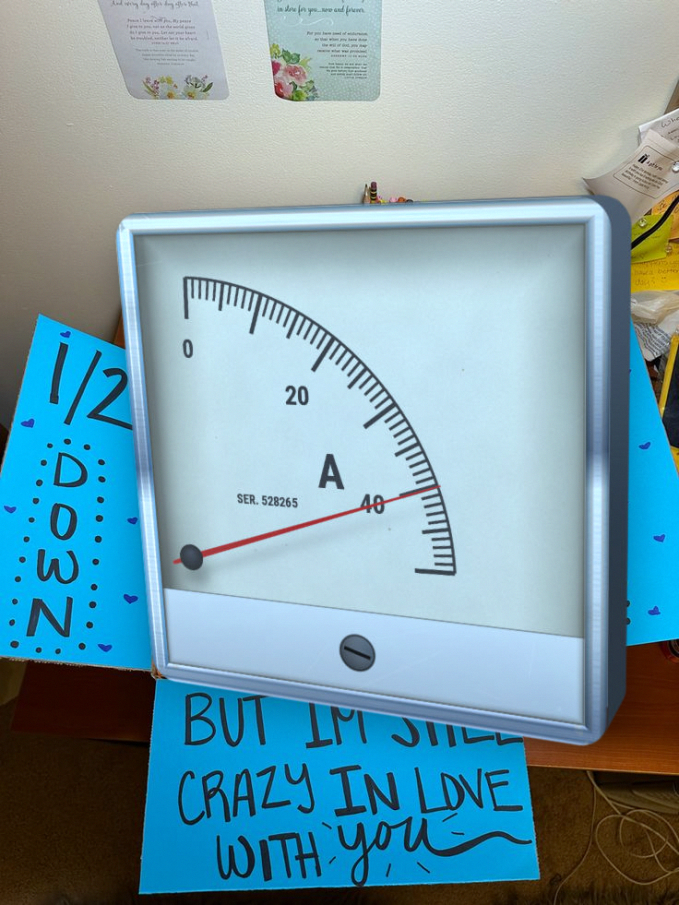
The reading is 40,A
